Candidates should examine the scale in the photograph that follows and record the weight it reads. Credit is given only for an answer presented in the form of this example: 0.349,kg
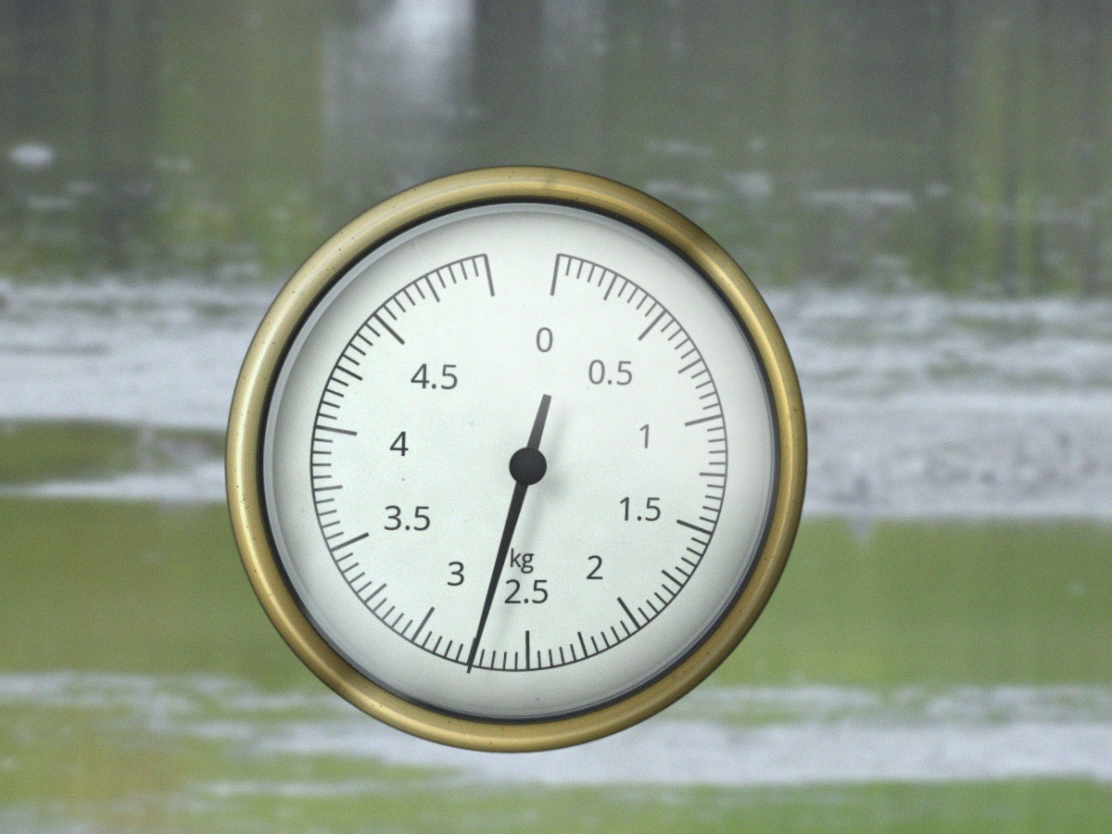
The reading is 2.75,kg
